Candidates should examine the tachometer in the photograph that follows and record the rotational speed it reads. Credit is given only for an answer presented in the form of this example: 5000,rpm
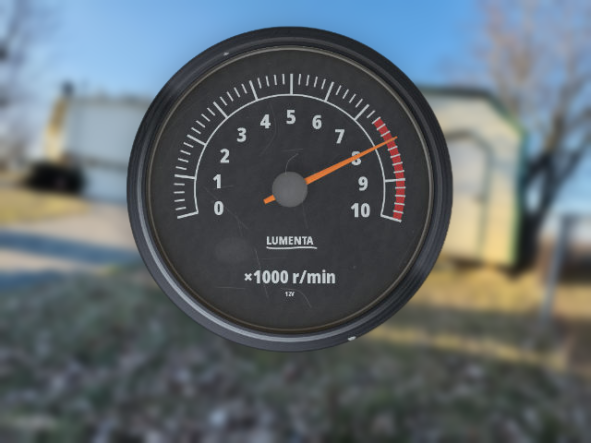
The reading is 8000,rpm
